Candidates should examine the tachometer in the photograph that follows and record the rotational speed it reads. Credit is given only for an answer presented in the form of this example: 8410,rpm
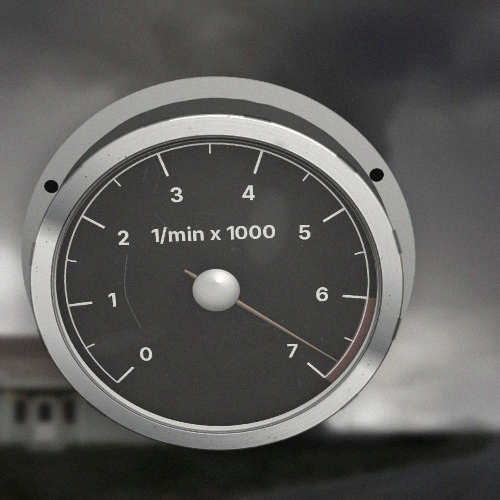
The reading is 6750,rpm
